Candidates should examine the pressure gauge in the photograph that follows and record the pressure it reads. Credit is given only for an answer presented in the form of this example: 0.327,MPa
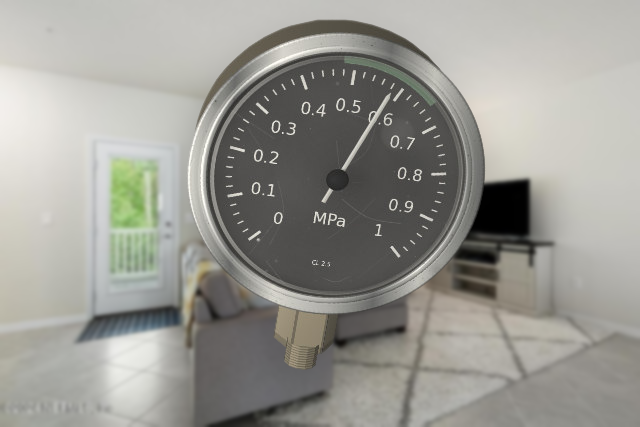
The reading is 0.58,MPa
